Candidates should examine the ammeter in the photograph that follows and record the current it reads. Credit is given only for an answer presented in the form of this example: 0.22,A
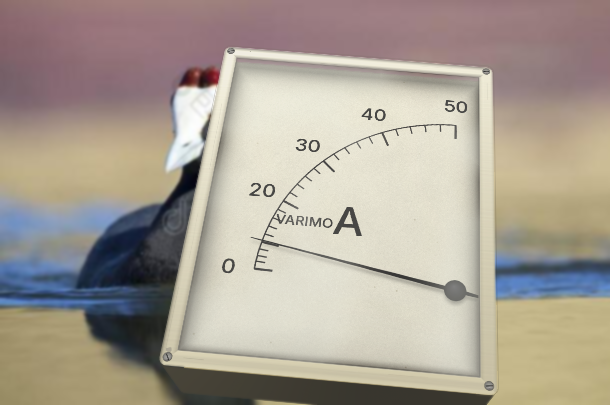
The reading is 10,A
